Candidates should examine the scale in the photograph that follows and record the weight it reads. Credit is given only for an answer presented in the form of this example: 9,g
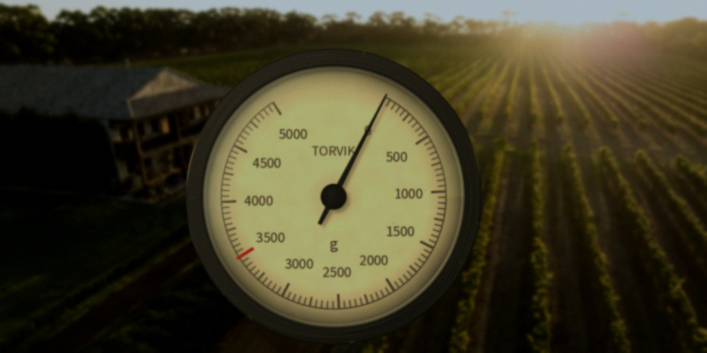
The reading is 0,g
